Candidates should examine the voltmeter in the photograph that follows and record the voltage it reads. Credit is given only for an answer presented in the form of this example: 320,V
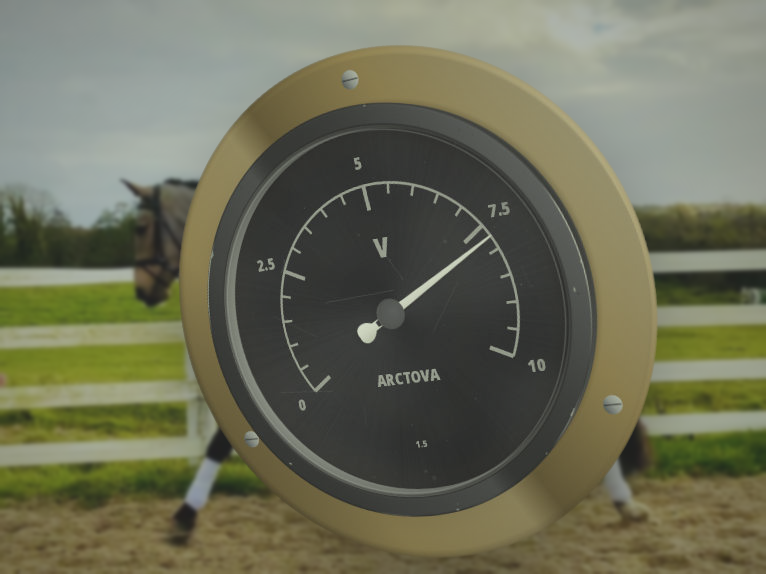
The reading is 7.75,V
